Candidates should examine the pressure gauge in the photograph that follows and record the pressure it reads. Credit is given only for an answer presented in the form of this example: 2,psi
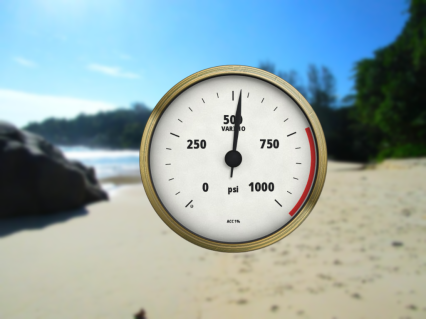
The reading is 525,psi
